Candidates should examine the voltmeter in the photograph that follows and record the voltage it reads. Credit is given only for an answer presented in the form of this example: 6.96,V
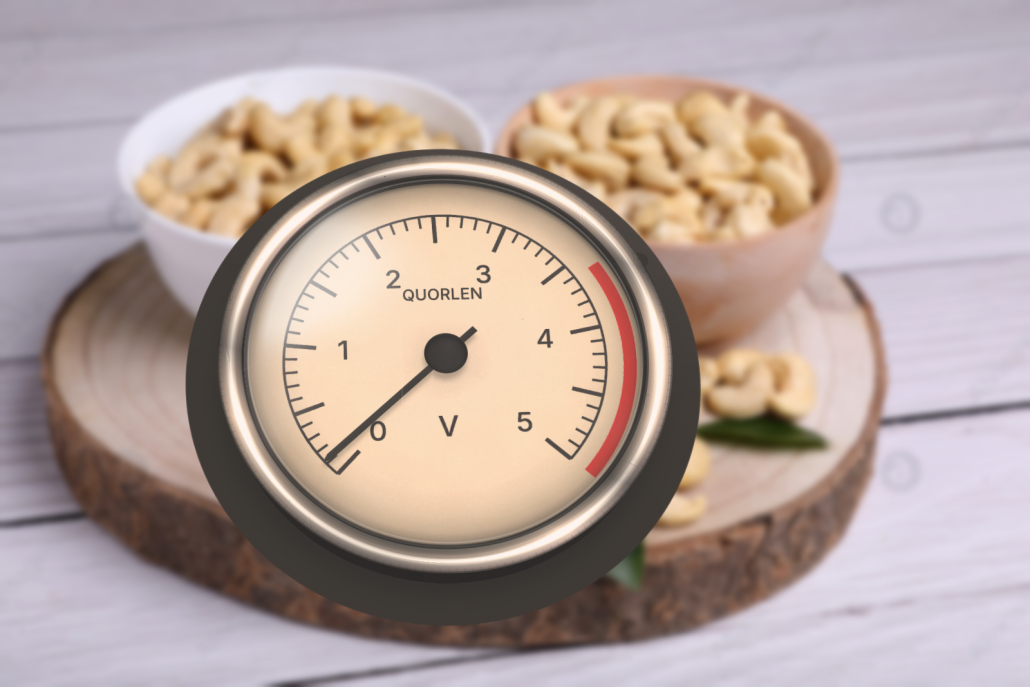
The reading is 0.1,V
